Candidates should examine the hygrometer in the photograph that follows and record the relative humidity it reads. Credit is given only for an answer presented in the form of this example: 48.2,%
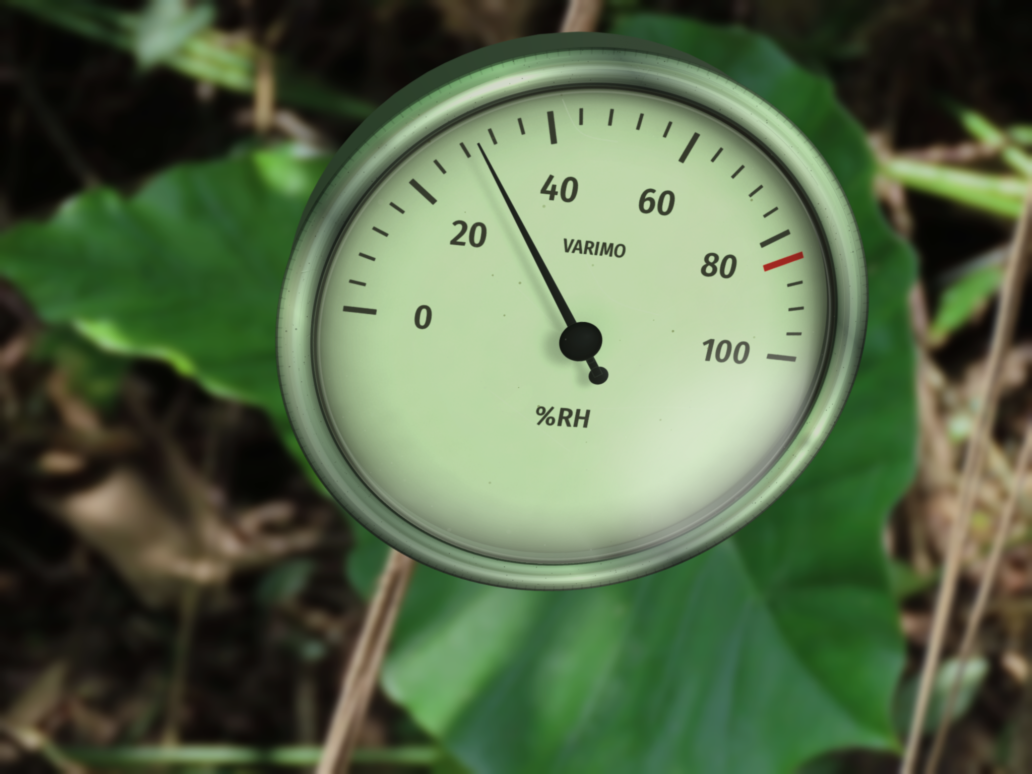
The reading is 30,%
